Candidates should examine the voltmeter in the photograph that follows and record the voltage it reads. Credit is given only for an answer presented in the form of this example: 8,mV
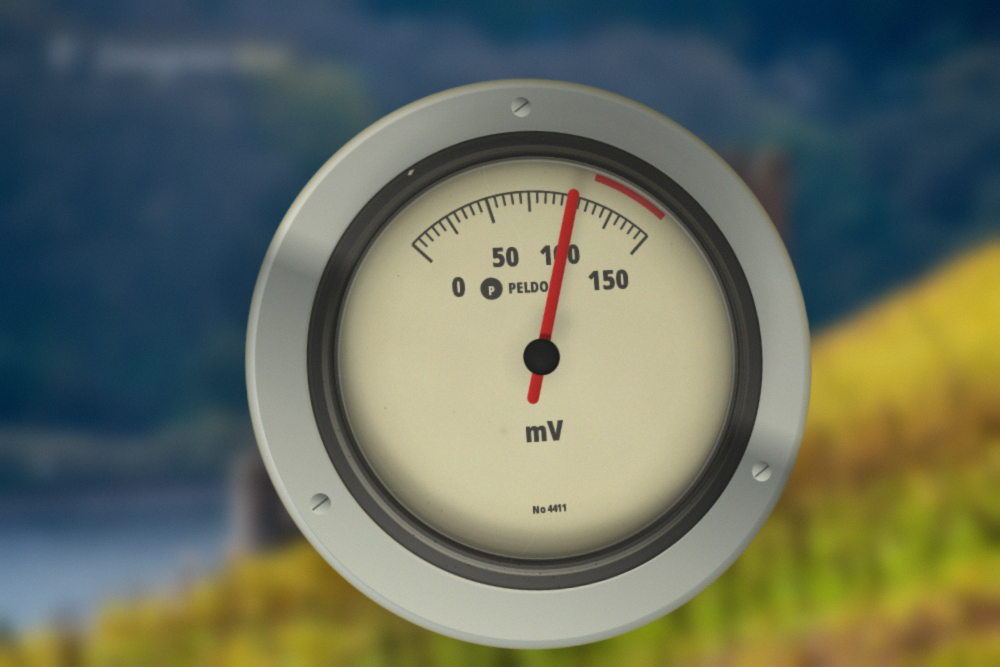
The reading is 100,mV
